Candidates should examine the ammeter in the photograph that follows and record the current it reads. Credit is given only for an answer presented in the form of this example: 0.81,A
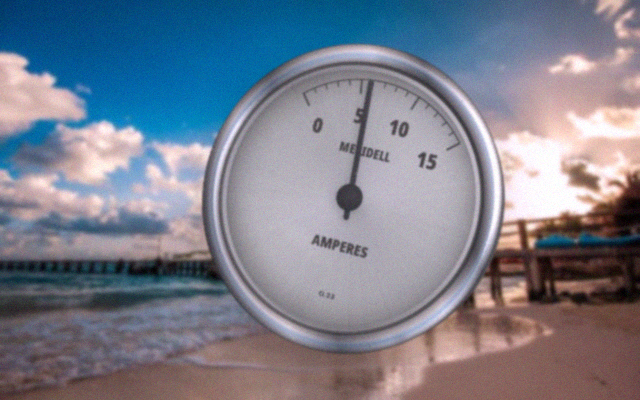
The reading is 6,A
